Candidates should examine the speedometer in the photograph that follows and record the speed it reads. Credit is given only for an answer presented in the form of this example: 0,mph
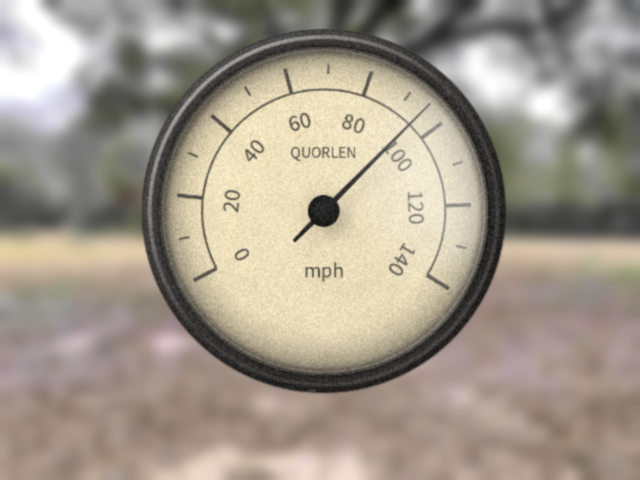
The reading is 95,mph
